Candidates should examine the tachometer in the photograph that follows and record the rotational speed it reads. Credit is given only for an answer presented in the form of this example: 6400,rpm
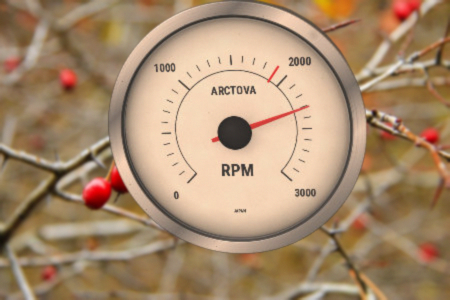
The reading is 2300,rpm
